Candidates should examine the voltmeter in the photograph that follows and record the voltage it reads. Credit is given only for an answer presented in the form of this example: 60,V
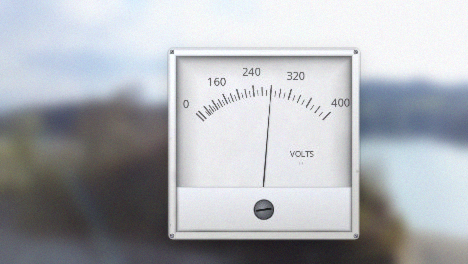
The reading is 280,V
